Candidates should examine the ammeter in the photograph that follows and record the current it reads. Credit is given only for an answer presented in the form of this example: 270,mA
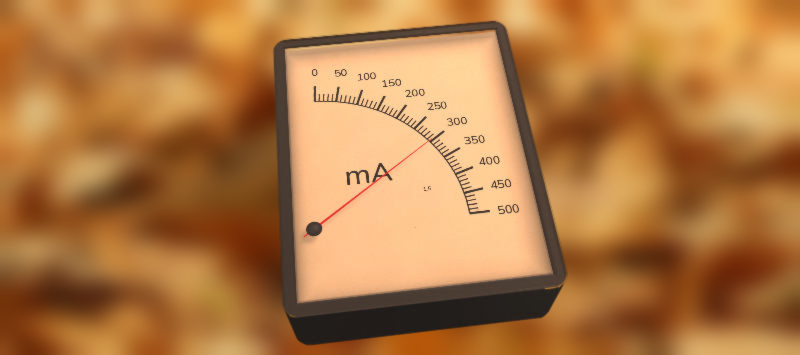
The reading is 300,mA
